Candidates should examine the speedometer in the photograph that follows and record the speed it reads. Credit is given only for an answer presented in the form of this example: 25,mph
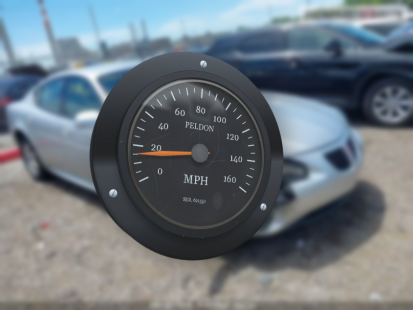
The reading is 15,mph
